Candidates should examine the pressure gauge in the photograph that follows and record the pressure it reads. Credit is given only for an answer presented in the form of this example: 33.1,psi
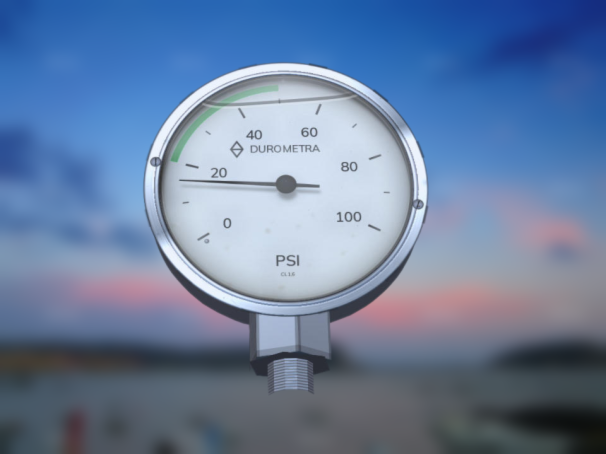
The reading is 15,psi
